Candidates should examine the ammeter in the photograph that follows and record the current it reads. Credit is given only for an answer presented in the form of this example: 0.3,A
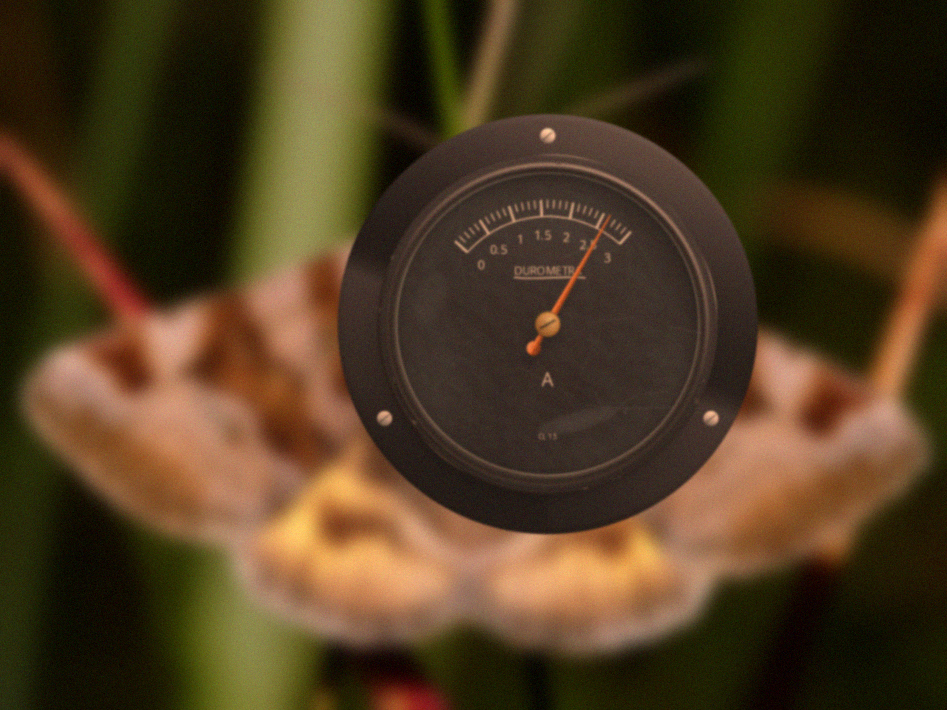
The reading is 2.6,A
